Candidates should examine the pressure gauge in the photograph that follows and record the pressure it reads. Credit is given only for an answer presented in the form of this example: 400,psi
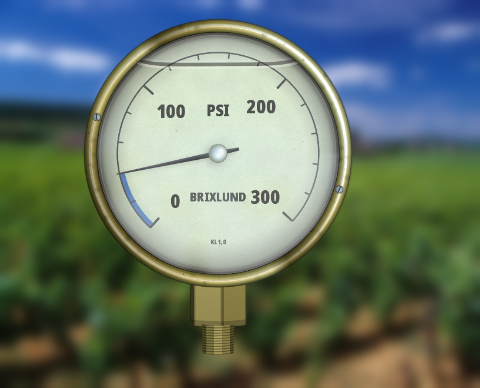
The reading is 40,psi
